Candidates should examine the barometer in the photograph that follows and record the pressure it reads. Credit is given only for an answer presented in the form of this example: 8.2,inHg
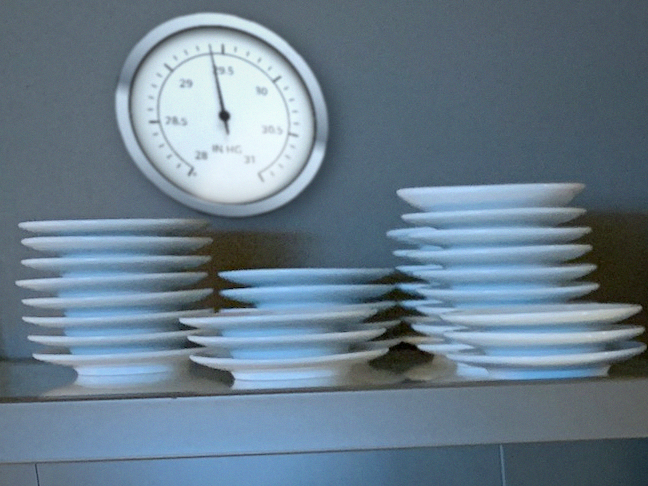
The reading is 29.4,inHg
